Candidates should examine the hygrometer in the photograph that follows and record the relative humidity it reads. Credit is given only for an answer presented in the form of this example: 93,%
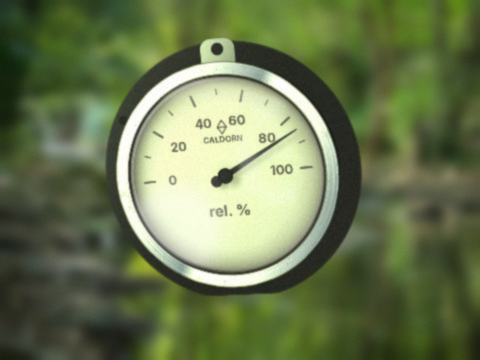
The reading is 85,%
